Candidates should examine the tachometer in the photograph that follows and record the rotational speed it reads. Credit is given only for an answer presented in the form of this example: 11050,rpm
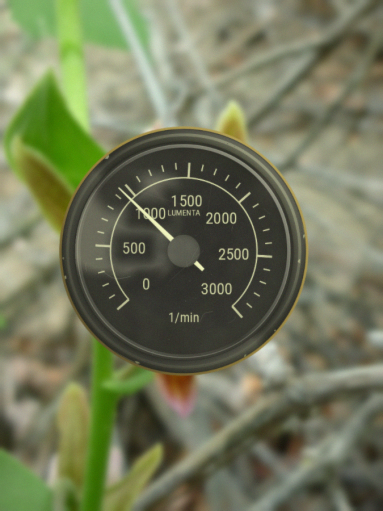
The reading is 950,rpm
